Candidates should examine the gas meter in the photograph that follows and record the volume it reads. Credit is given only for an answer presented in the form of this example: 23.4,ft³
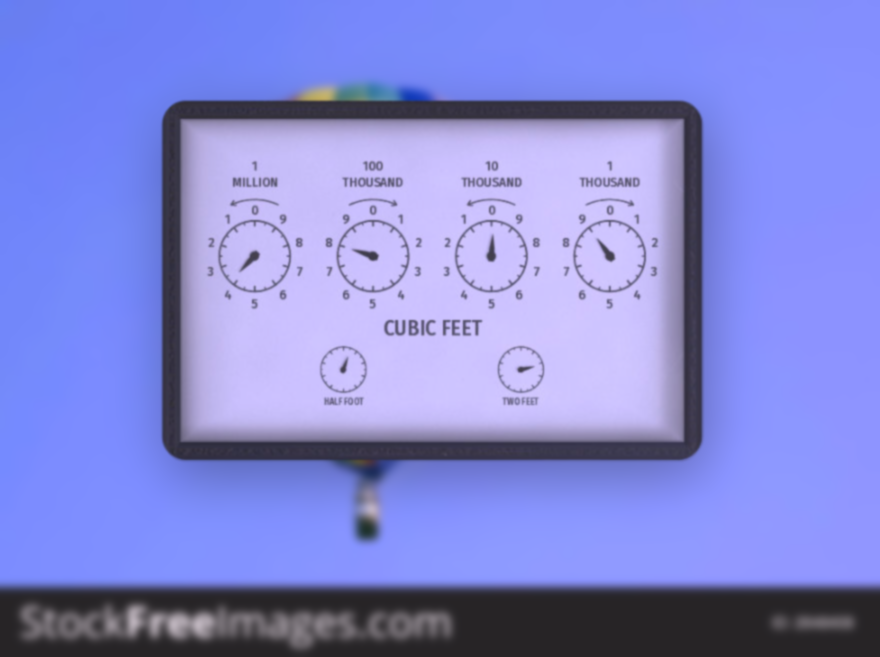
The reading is 379900,ft³
